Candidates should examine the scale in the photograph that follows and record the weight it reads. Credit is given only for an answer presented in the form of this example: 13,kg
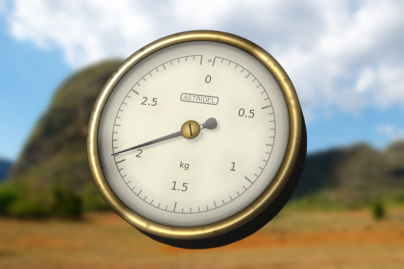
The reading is 2.05,kg
